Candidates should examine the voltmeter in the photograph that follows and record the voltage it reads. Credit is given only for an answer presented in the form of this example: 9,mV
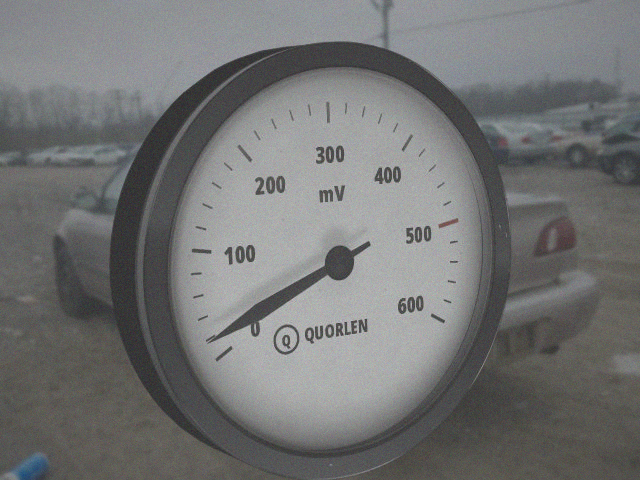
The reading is 20,mV
